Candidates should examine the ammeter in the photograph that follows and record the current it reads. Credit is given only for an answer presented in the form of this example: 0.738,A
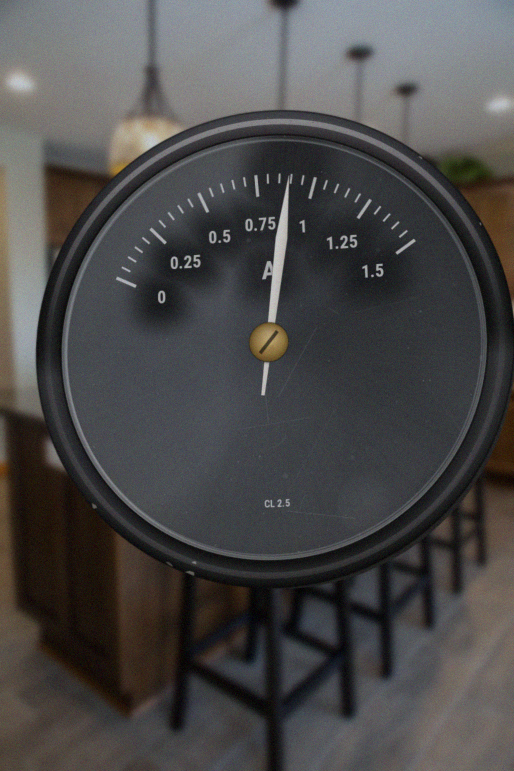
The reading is 0.9,A
